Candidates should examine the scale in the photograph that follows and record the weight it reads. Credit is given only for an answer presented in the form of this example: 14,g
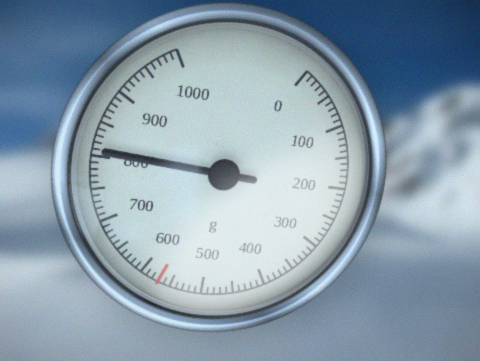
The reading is 810,g
